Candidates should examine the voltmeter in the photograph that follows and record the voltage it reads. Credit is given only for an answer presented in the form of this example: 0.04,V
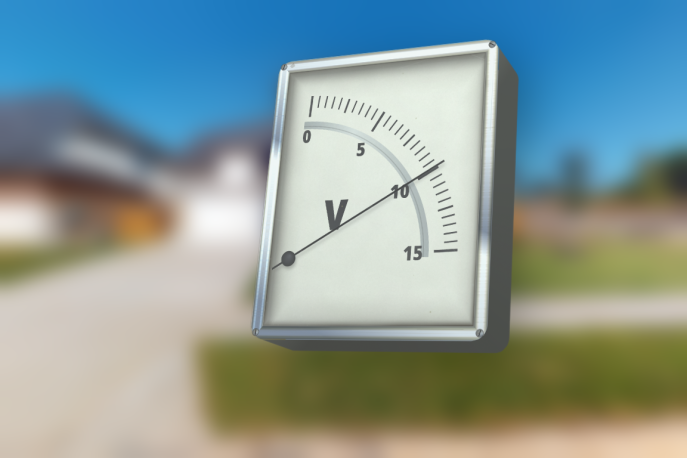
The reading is 10,V
